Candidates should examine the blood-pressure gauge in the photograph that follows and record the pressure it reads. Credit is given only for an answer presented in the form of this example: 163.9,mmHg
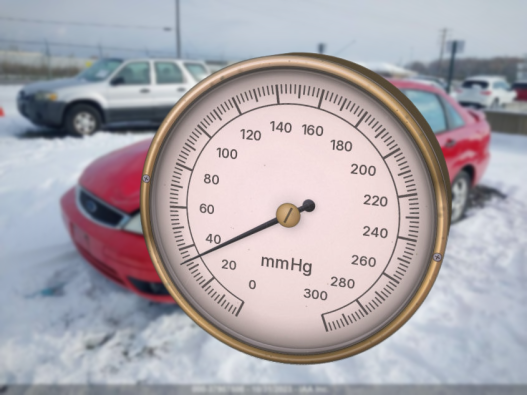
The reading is 34,mmHg
